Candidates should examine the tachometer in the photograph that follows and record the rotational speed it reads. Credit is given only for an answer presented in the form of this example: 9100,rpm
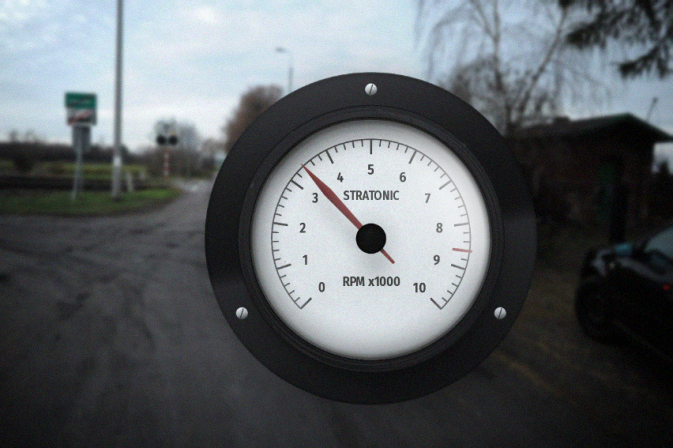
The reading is 3400,rpm
